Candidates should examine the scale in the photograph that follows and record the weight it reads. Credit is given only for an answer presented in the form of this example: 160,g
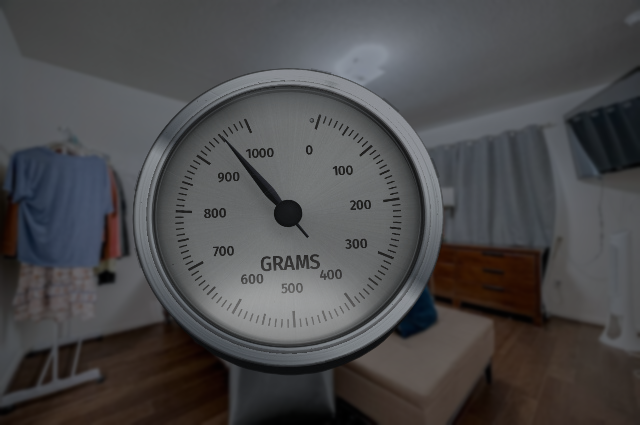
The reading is 950,g
